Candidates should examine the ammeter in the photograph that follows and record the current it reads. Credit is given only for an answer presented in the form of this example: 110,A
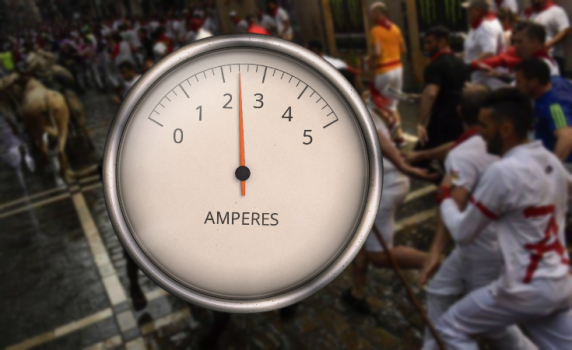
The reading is 2.4,A
